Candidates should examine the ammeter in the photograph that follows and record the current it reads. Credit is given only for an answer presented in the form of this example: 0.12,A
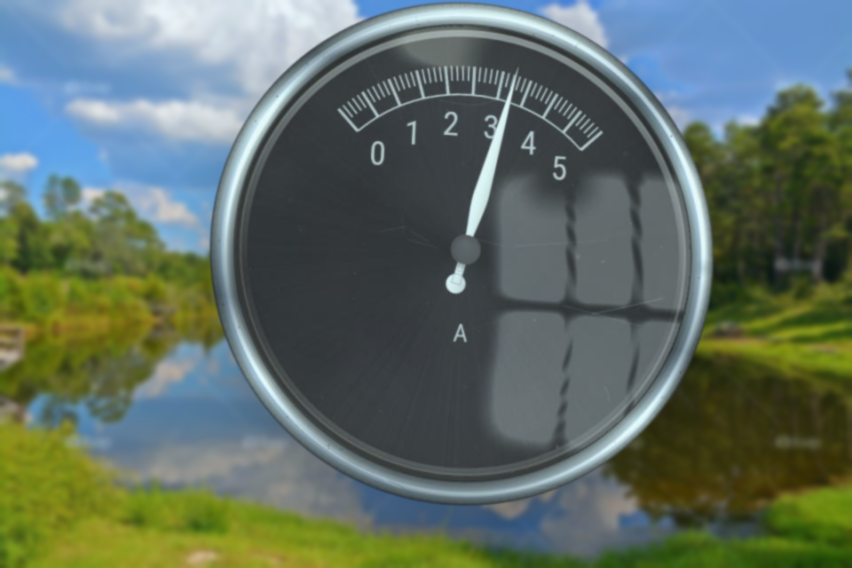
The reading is 3.2,A
